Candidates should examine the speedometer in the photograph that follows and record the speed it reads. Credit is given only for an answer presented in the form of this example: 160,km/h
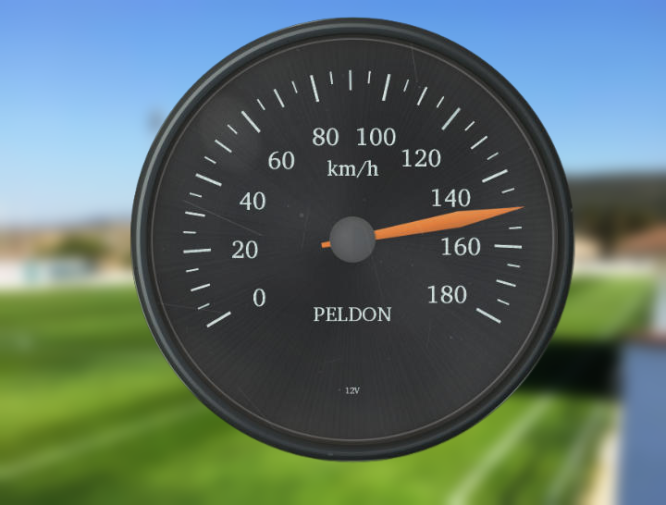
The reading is 150,km/h
